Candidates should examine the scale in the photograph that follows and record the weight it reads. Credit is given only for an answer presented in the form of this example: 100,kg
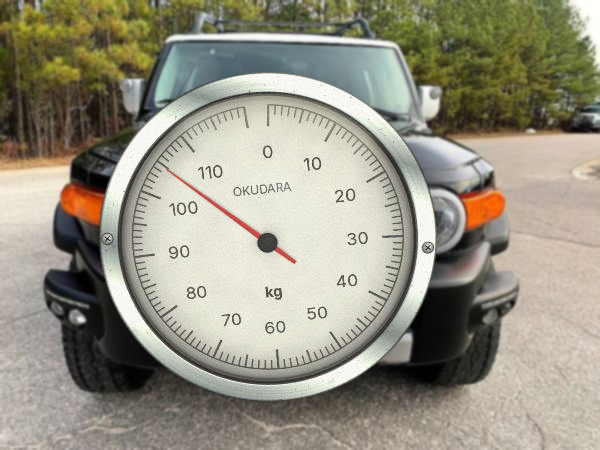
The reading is 105,kg
